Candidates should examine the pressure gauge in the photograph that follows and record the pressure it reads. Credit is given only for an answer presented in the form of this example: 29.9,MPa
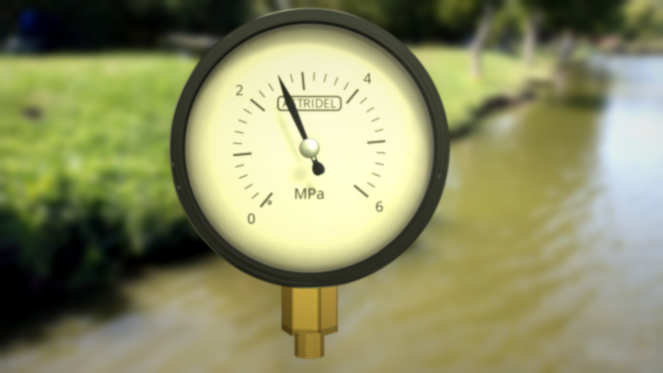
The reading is 2.6,MPa
